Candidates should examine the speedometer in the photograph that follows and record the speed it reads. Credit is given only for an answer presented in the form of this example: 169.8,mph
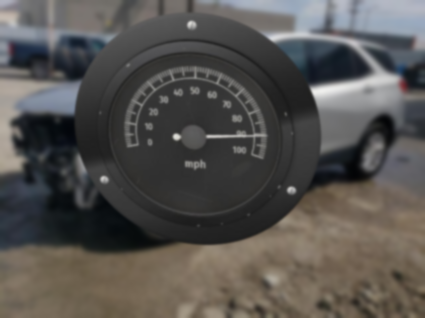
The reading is 90,mph
